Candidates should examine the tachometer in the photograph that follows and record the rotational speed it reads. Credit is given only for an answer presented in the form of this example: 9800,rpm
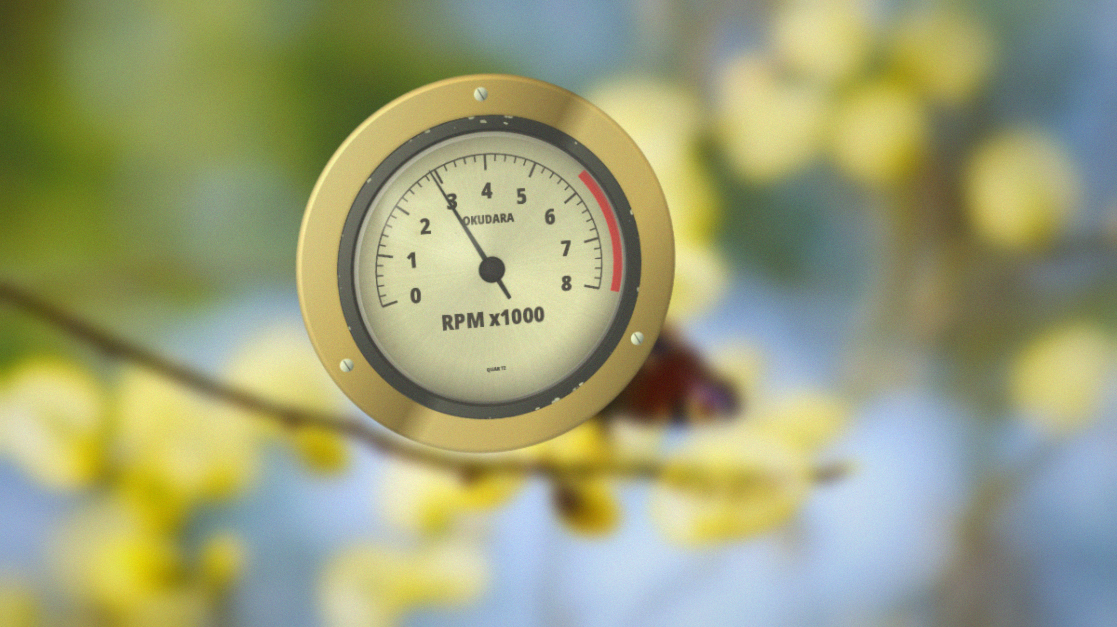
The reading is 2900,rpm
